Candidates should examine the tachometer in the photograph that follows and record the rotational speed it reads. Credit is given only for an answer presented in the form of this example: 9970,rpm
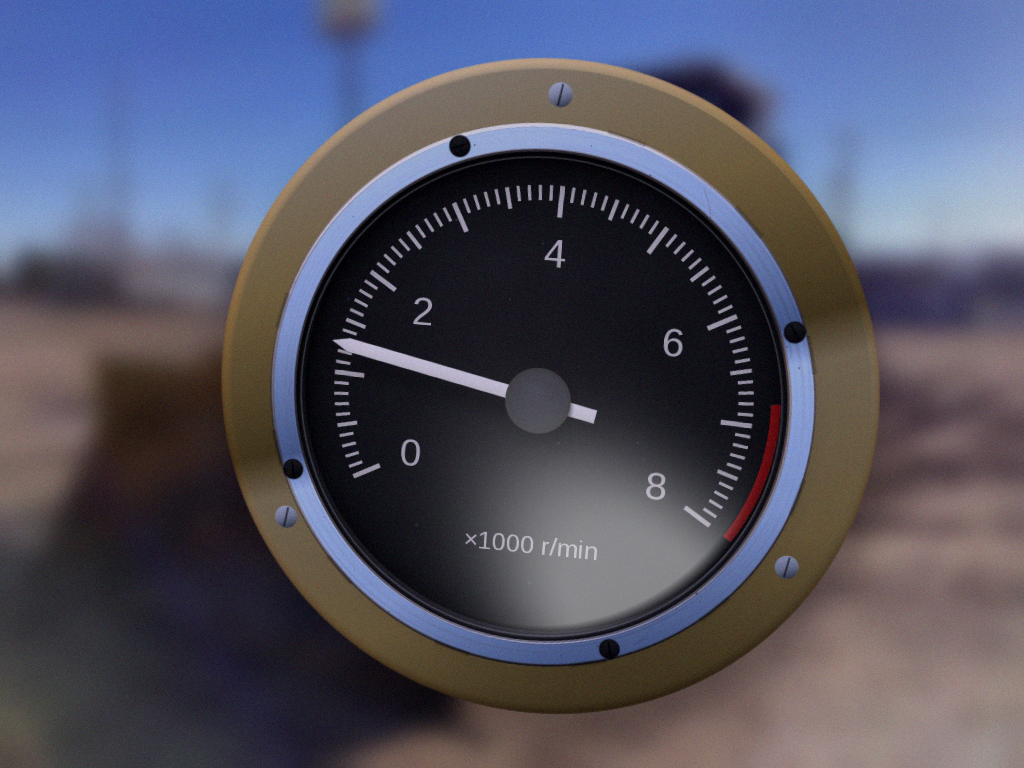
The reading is 1300,rpm
